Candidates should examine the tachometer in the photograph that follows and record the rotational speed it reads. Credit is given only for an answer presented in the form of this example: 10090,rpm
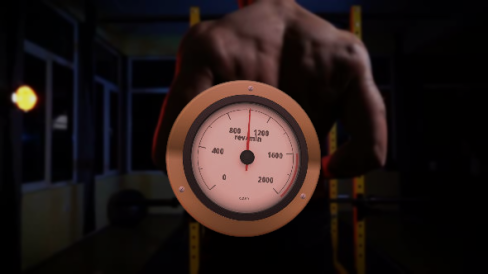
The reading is 1000,rpm
